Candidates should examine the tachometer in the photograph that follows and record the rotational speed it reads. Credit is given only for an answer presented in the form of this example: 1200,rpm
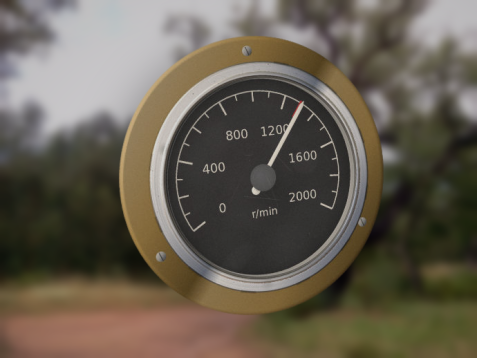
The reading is 1300,rpm
